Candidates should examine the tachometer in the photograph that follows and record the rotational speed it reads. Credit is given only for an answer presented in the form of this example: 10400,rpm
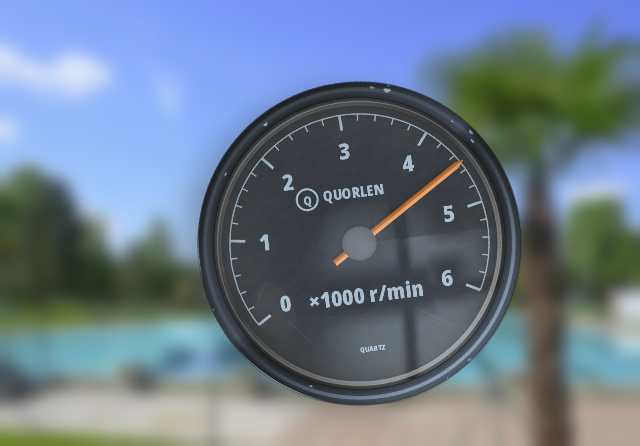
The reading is 4500,rpm
